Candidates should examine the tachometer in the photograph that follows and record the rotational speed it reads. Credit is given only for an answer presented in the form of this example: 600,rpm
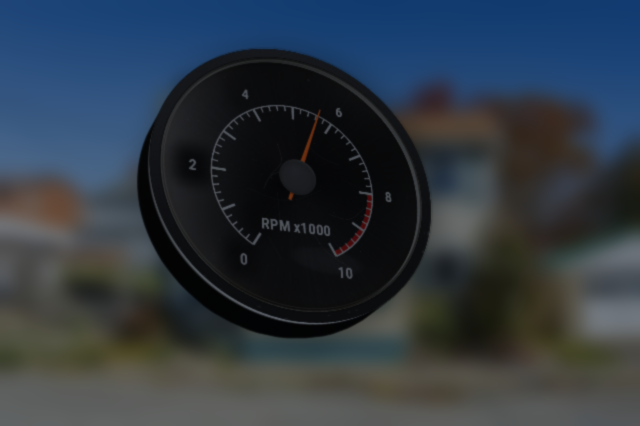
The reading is 5600,rpm
